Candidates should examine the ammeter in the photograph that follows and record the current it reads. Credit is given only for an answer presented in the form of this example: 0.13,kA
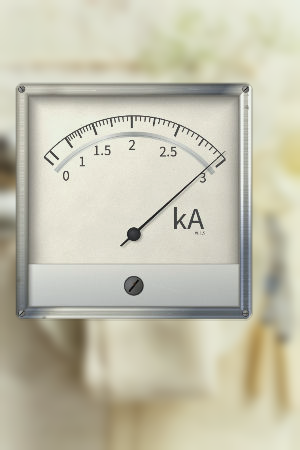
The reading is 2.95,kA
